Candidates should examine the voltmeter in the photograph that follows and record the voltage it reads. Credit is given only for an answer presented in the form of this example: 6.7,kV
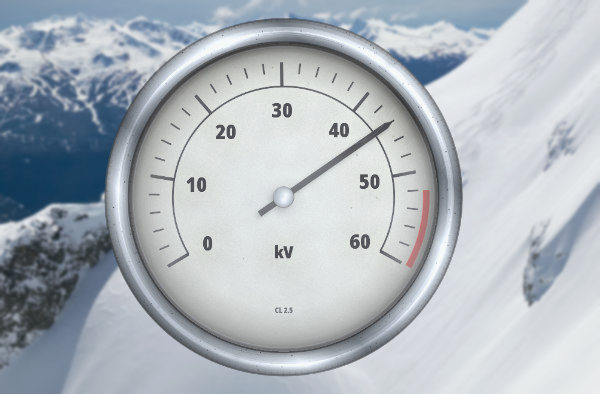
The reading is 44,kV
